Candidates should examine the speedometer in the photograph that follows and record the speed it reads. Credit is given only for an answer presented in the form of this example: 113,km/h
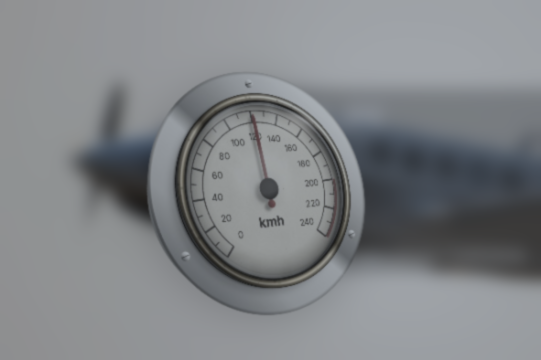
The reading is 120,km/h
